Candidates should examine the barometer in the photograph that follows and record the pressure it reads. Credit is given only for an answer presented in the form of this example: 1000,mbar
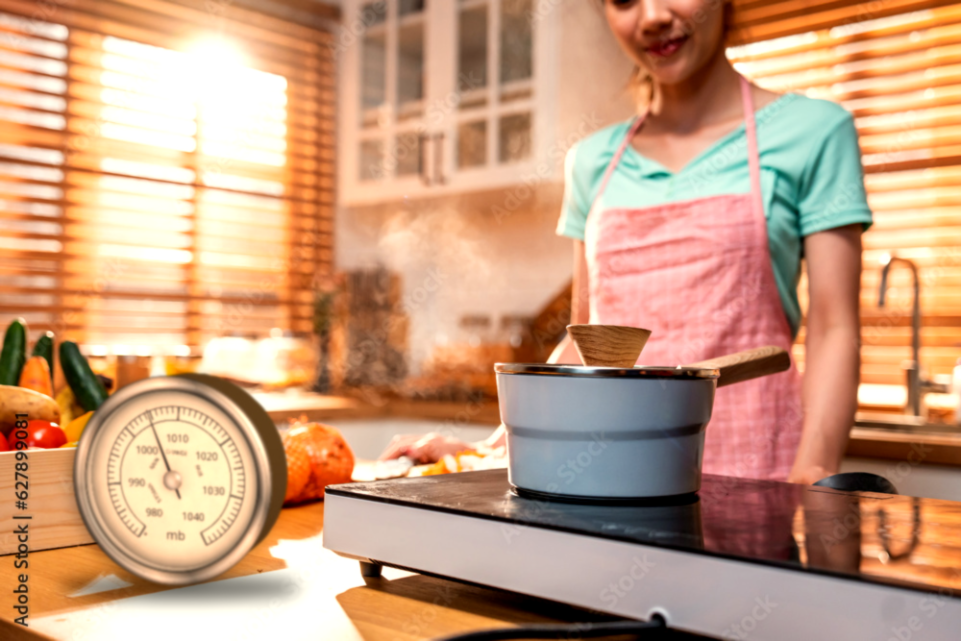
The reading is 1005,mbar
